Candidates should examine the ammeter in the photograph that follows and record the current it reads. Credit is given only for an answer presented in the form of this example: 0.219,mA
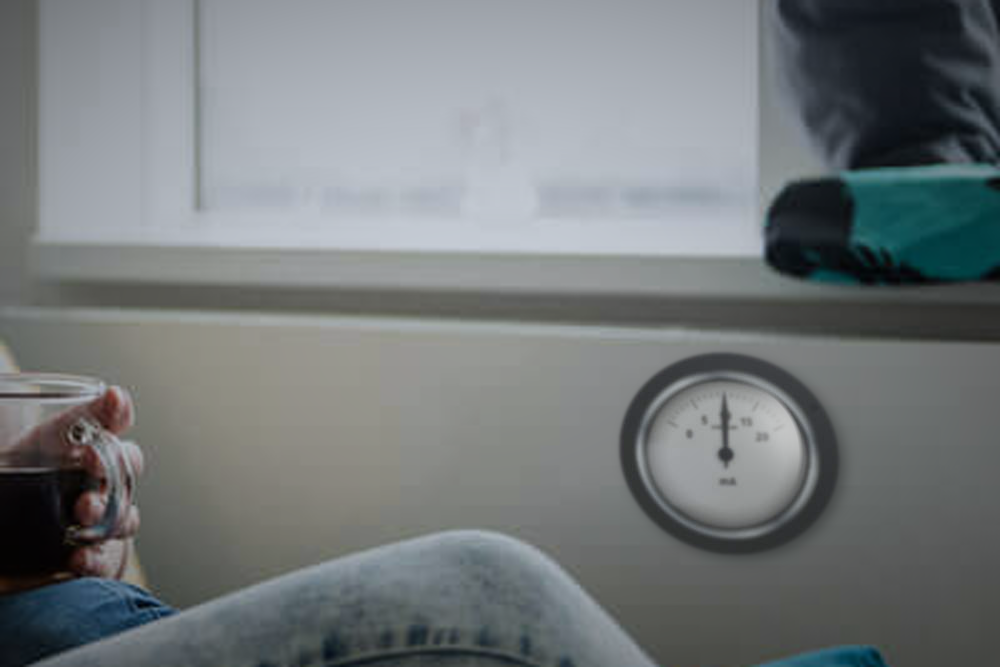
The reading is 10,mA
